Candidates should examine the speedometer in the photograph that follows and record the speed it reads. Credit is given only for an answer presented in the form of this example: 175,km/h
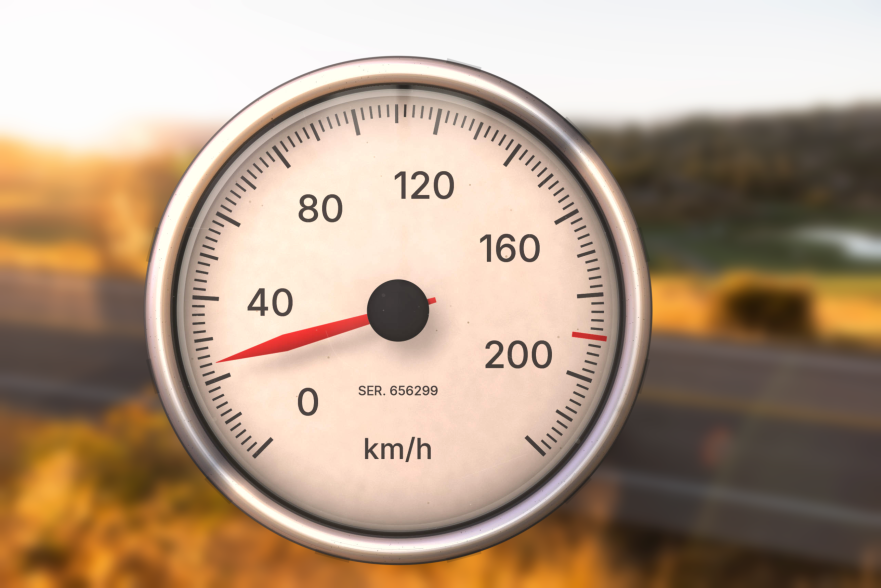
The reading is 24,km/h
